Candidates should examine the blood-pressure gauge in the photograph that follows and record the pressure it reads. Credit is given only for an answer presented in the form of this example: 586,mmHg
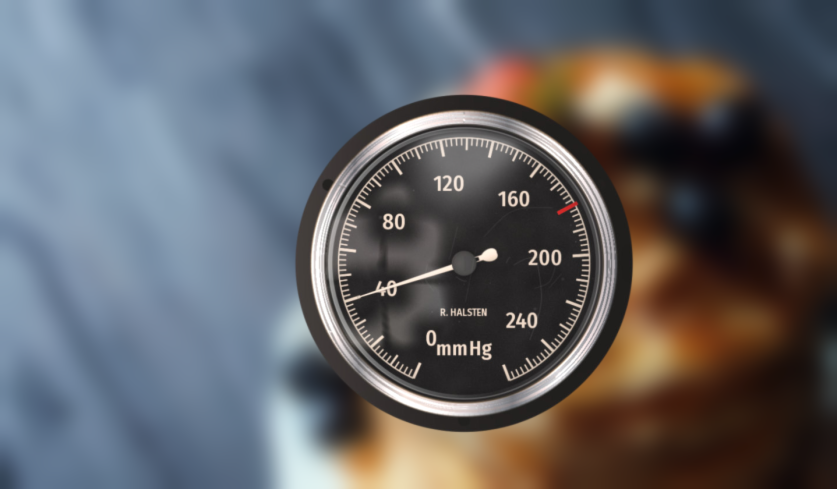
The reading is 40,mmHg
